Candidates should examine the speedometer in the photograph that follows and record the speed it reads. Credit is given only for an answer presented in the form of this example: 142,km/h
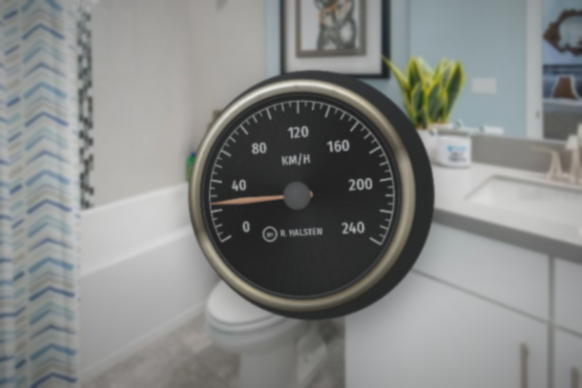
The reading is 25,km/h
